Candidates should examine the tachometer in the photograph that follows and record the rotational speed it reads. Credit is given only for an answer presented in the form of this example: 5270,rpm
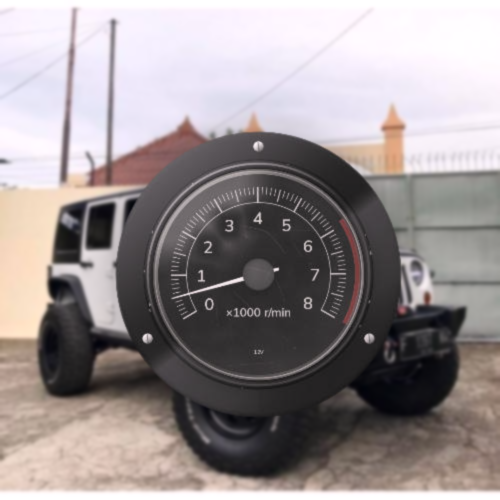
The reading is 500,rpm
